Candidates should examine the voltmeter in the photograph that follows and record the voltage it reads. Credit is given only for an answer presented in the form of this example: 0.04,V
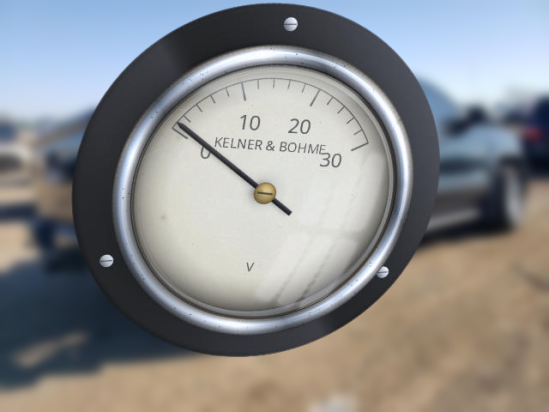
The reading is 1,V
